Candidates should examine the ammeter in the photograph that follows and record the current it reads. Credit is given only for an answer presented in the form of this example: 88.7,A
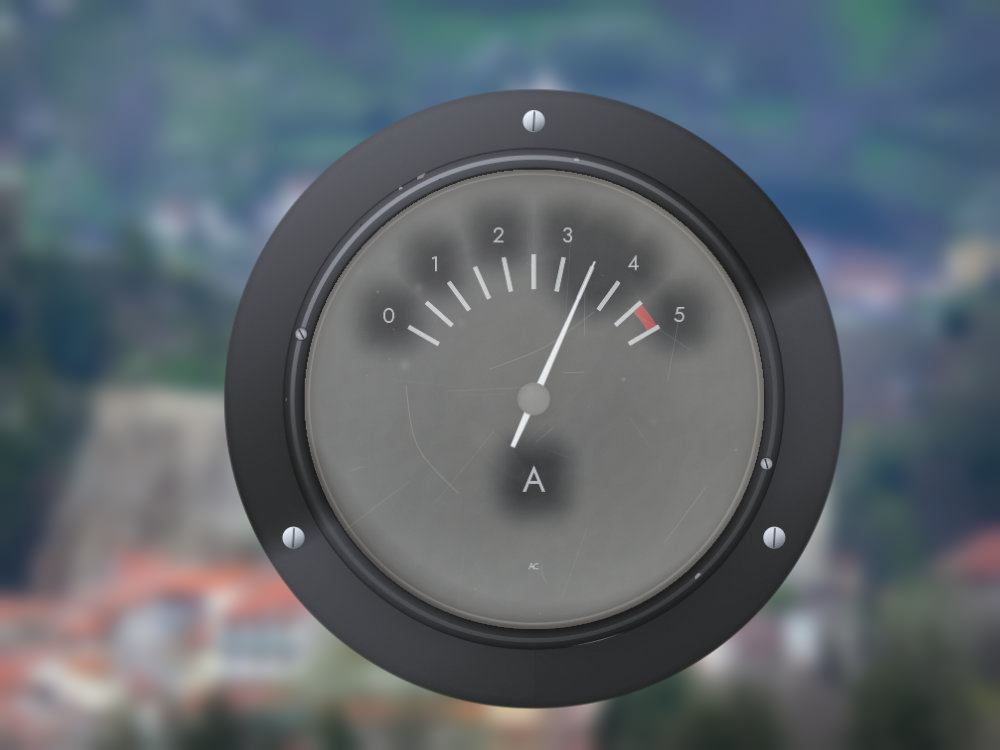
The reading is 3.5,A
